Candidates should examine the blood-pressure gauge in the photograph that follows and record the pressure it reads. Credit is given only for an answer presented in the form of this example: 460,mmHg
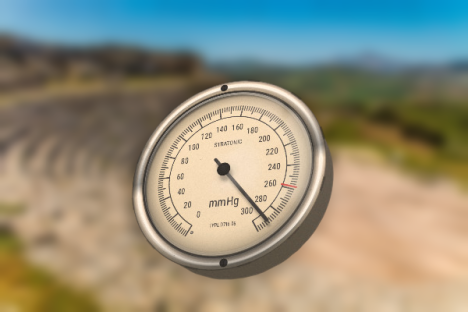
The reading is 290,mmHg
